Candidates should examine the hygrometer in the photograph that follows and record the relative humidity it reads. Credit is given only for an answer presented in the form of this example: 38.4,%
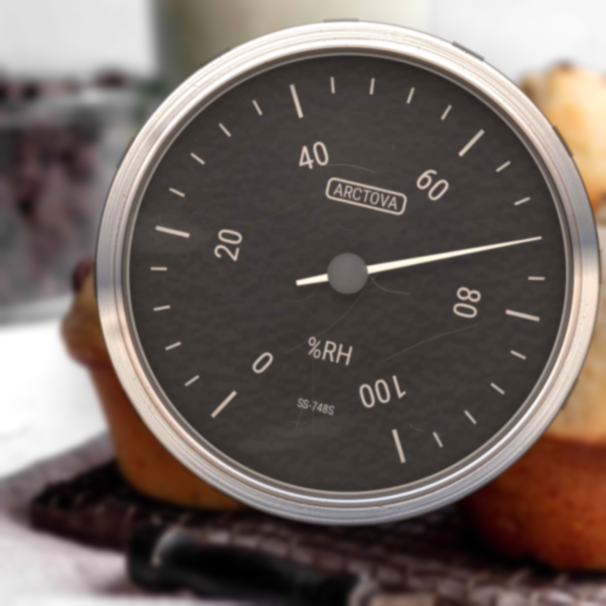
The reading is 72,%
